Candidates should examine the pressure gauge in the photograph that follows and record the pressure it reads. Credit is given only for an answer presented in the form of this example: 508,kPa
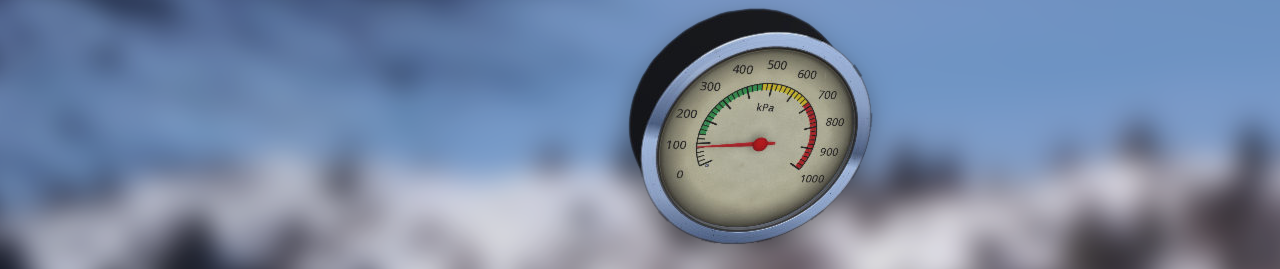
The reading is 100,kPa
